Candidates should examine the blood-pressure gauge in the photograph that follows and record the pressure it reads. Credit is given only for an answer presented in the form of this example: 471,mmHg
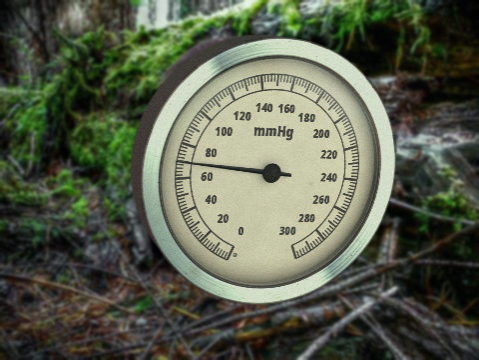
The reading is 70,mmHg
